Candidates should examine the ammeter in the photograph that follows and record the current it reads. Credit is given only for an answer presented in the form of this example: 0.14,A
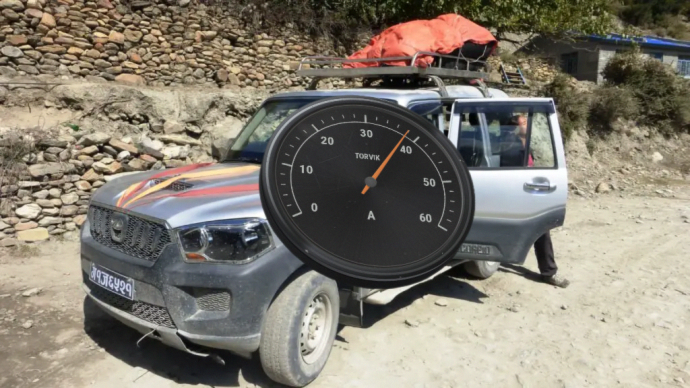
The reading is 38,A
